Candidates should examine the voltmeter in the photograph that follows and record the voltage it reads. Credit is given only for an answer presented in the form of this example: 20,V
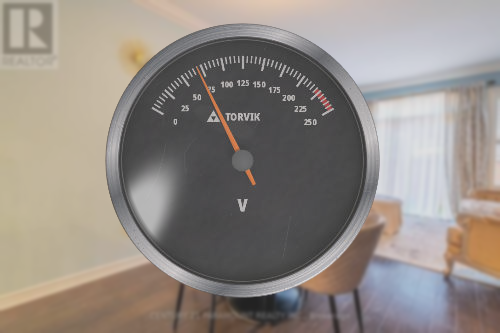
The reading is 70,V
